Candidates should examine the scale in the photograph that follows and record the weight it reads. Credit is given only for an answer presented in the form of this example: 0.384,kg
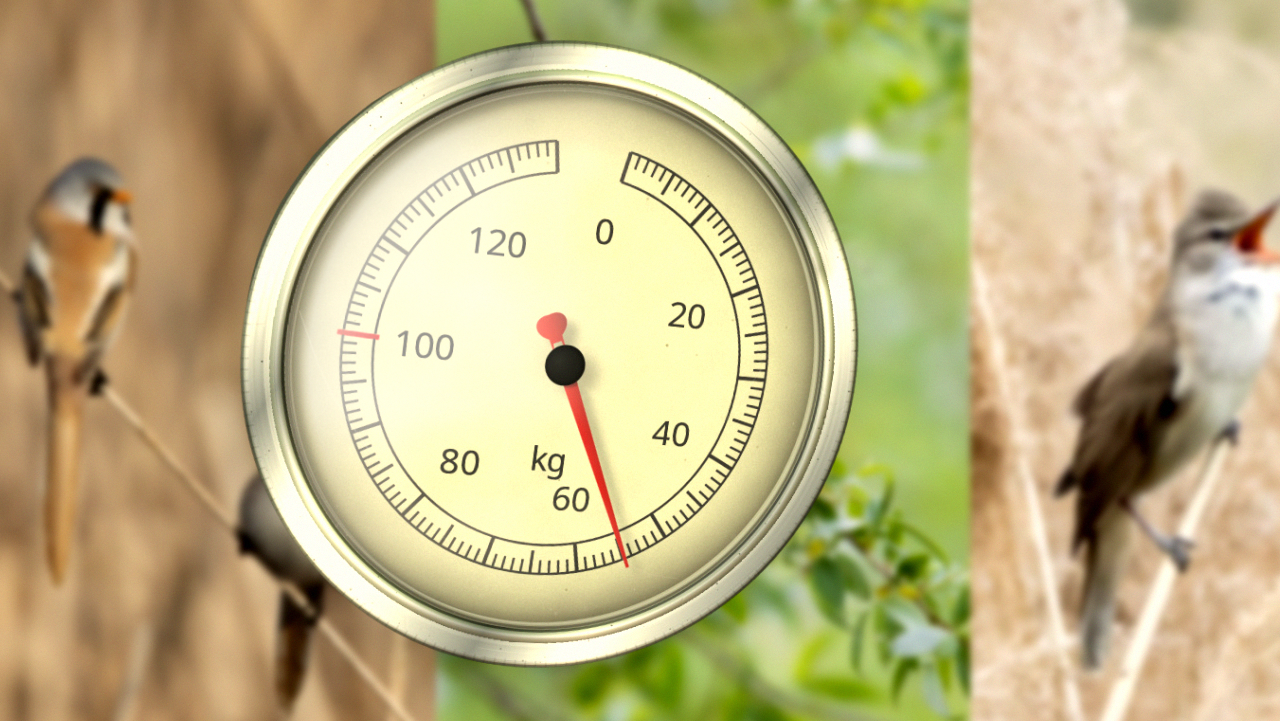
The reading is 55,kg
